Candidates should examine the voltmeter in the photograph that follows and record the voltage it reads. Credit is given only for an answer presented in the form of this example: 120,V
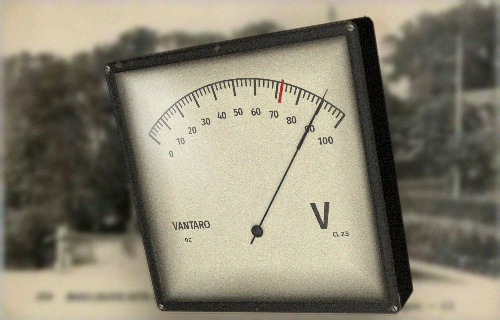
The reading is 90,V
